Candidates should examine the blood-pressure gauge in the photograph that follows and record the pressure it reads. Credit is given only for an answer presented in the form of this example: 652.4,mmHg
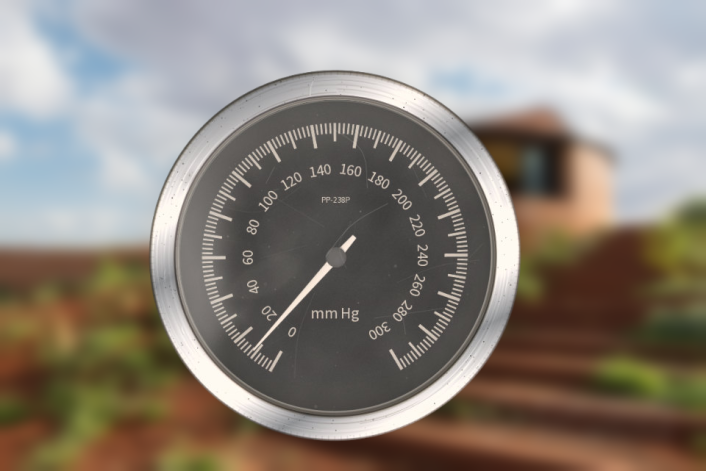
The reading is 12,mmHg
